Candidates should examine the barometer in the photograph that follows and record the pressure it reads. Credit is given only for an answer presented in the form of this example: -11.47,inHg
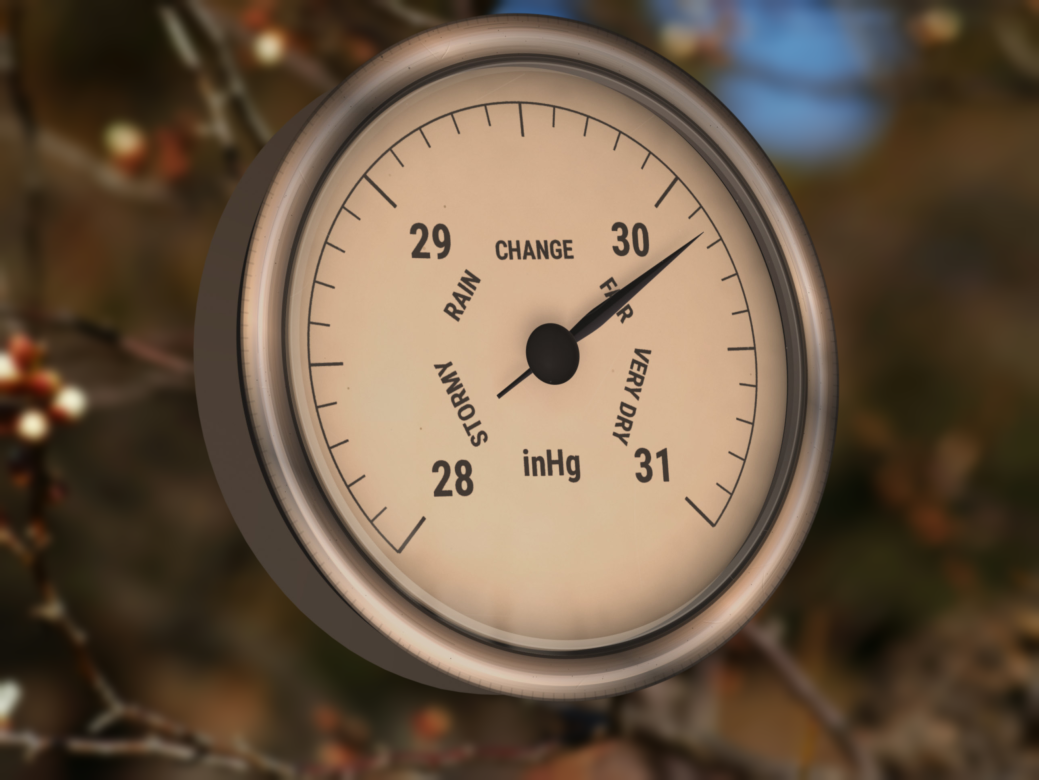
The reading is 30.15,inHg
